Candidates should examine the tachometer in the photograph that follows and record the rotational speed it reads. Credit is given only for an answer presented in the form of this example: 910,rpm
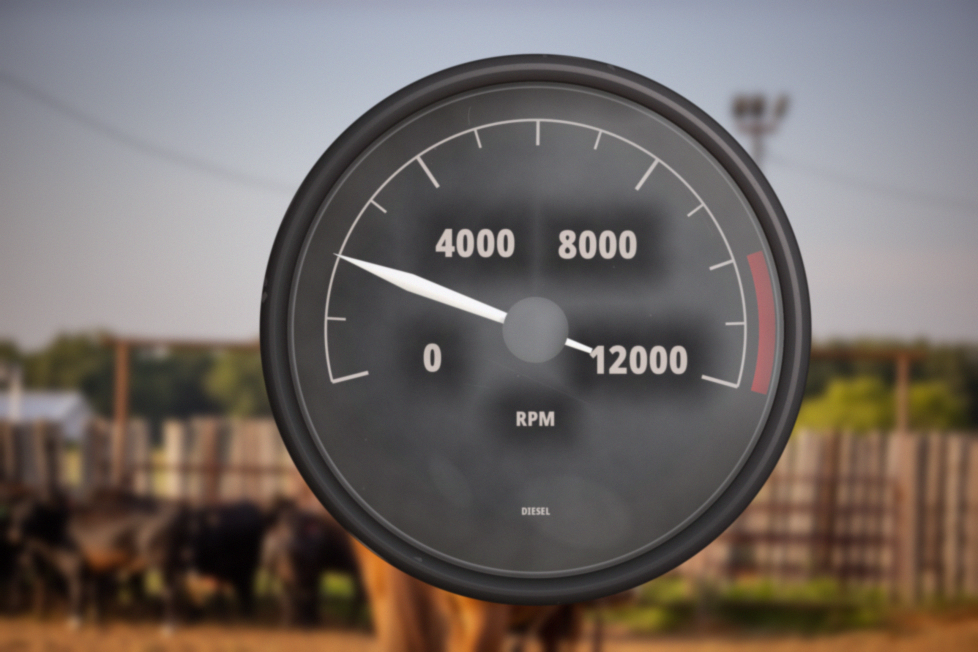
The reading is 2000,rpm
